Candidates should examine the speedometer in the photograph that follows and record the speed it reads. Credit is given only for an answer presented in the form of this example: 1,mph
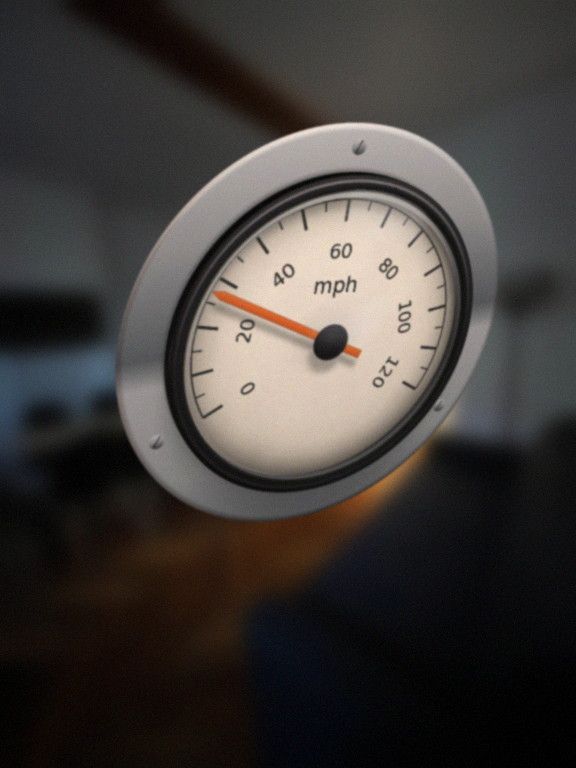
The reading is 27.5,mph
